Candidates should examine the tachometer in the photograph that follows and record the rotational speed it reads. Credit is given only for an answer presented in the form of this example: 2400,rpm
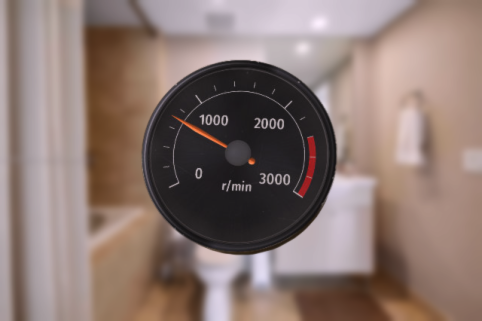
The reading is 700,rpm
